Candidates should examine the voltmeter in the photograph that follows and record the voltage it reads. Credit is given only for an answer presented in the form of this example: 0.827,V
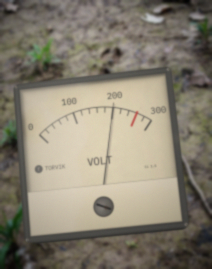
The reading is 200,V
